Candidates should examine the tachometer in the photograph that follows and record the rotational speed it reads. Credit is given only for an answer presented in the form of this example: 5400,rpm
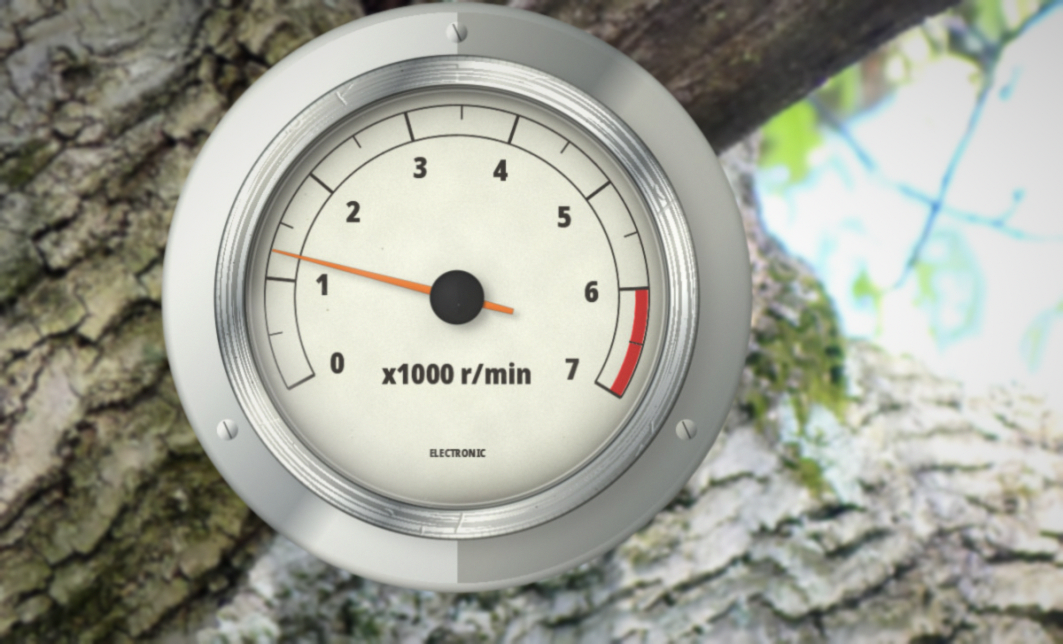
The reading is 1250,rpm
